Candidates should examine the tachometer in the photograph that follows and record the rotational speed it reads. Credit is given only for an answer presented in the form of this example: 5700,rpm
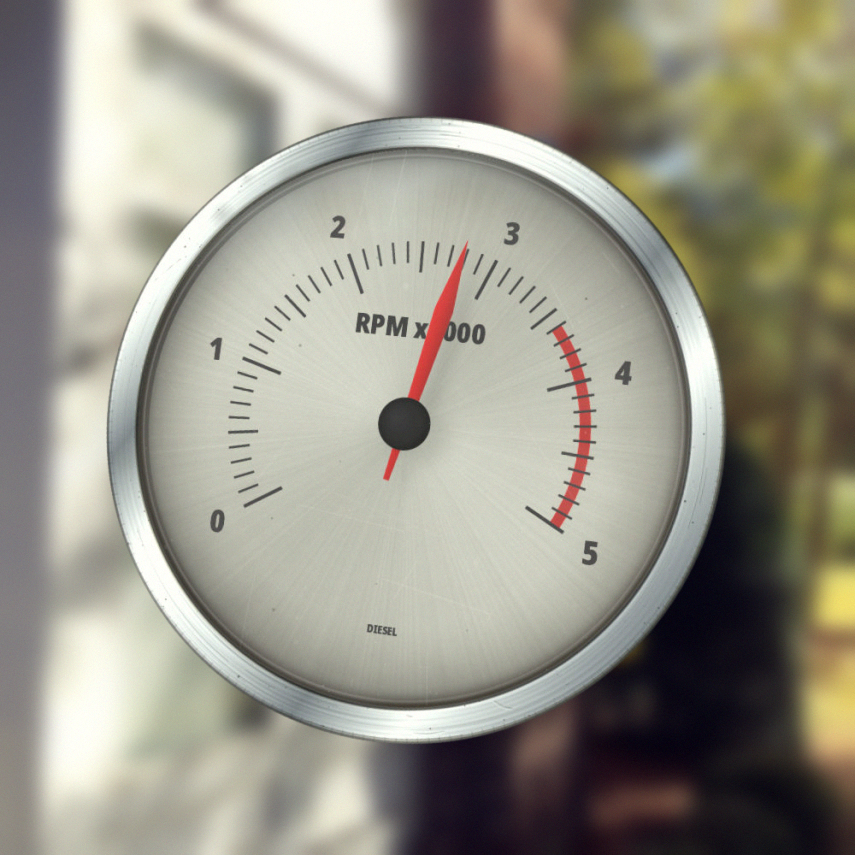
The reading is 2800,rpm
